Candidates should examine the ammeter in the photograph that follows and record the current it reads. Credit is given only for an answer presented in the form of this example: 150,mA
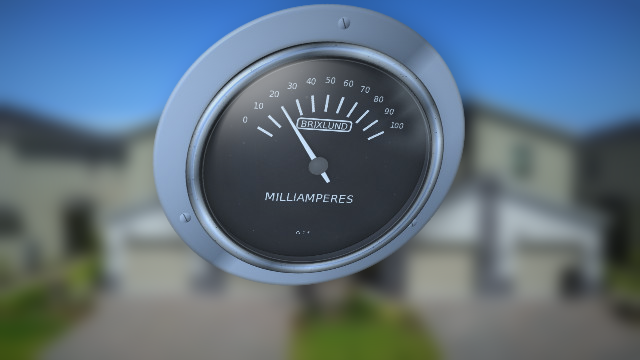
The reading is 20,mA
